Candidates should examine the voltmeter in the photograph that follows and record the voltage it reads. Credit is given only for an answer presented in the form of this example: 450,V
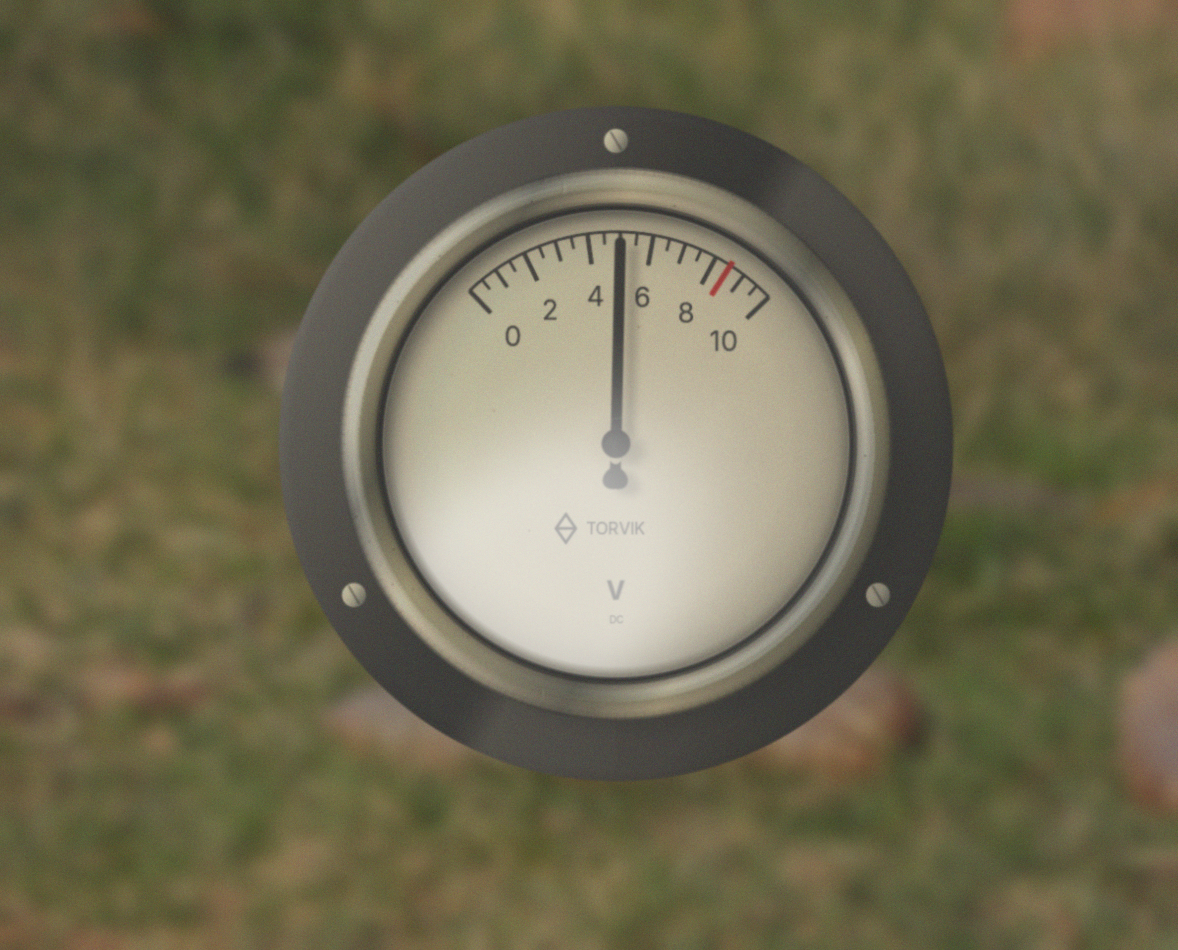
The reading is 5,V
